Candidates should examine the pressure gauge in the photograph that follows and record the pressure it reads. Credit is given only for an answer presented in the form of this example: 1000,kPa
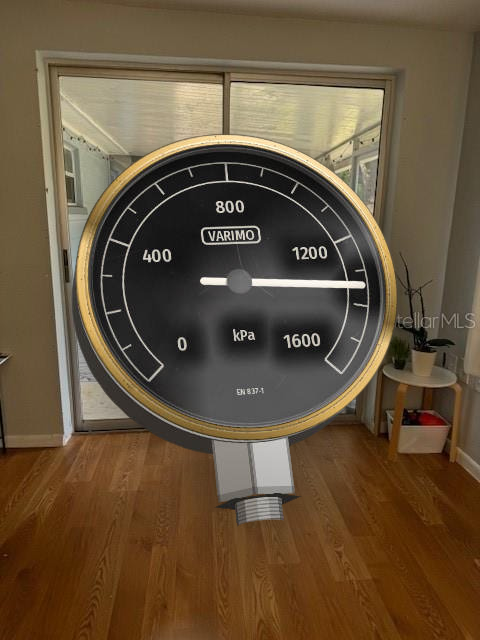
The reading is 1350,kPa
